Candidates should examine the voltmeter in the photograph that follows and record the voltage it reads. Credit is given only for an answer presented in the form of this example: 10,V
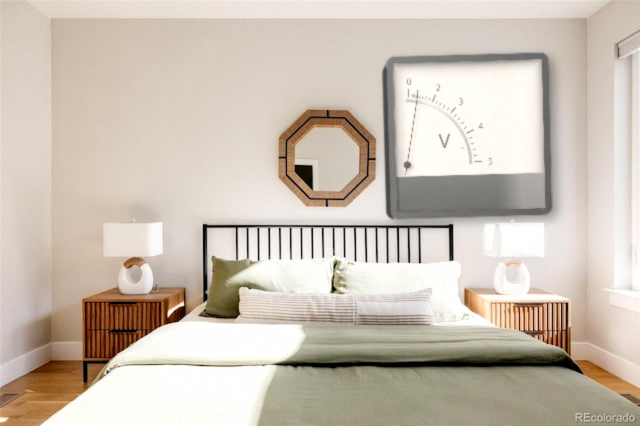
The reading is 1,V
